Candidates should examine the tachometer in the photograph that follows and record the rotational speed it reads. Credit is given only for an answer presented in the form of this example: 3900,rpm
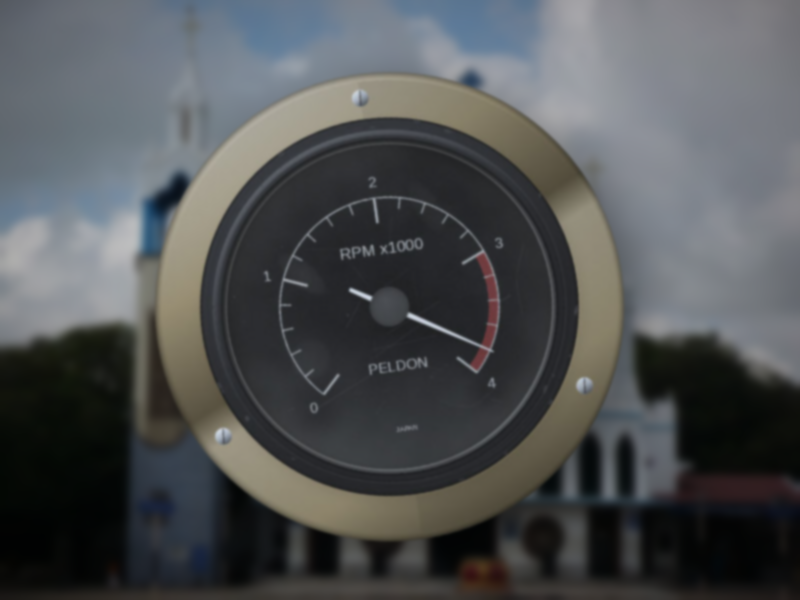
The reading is 3800,rpm
